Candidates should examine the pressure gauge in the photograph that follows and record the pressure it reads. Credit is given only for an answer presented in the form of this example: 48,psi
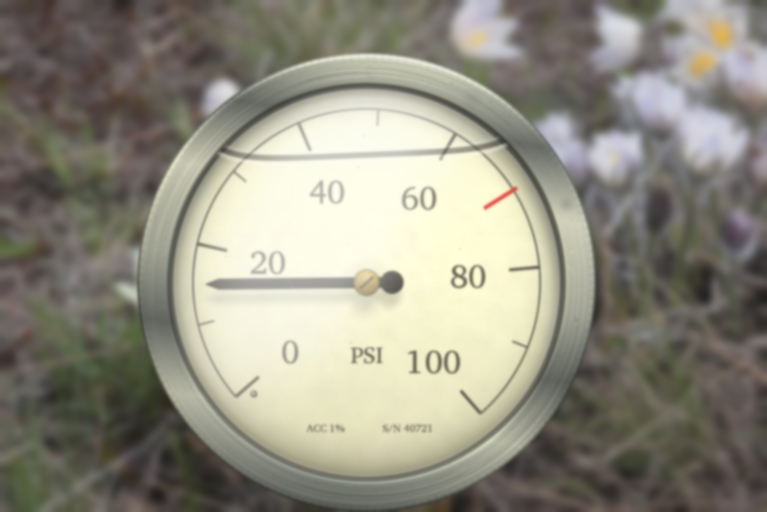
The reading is 15,psi
